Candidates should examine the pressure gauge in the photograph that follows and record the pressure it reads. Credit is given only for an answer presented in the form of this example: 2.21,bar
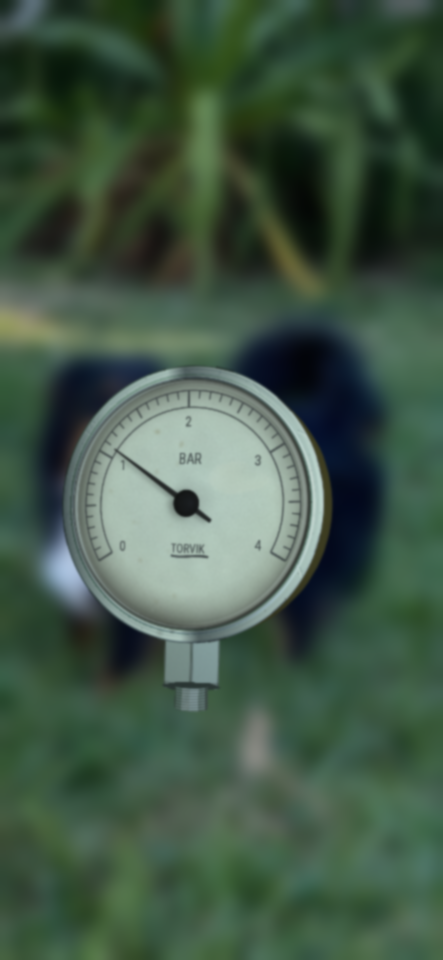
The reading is 1.1,bar
